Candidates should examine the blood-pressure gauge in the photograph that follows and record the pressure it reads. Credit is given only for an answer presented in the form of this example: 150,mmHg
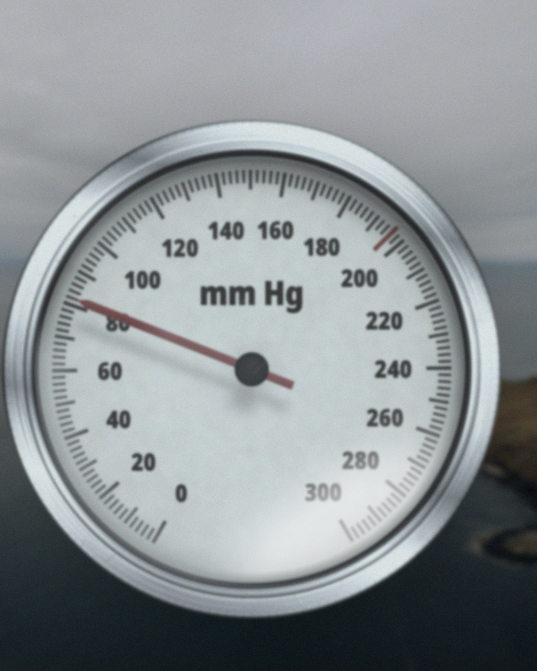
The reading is 82,mmHg
